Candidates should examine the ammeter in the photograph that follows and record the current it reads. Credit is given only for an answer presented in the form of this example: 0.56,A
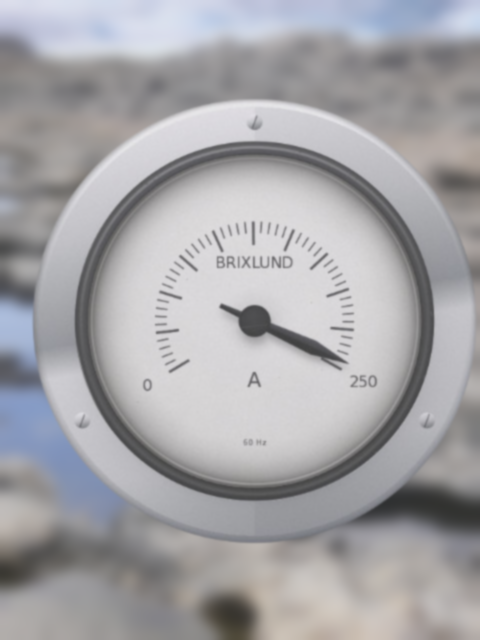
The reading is 245,A
